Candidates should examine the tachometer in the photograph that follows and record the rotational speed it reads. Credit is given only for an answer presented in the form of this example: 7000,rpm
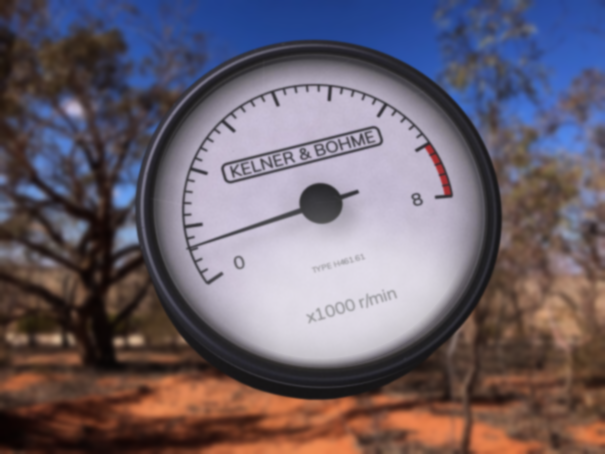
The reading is 600,rpm
